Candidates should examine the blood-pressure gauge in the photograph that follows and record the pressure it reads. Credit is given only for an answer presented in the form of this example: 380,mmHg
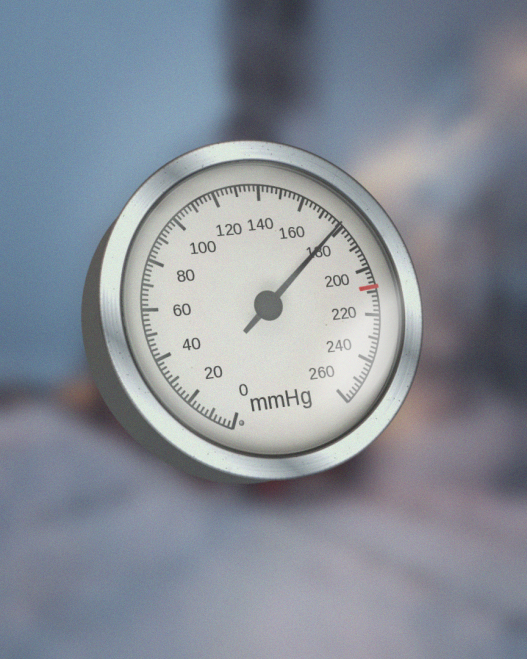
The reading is 178,mmHg
